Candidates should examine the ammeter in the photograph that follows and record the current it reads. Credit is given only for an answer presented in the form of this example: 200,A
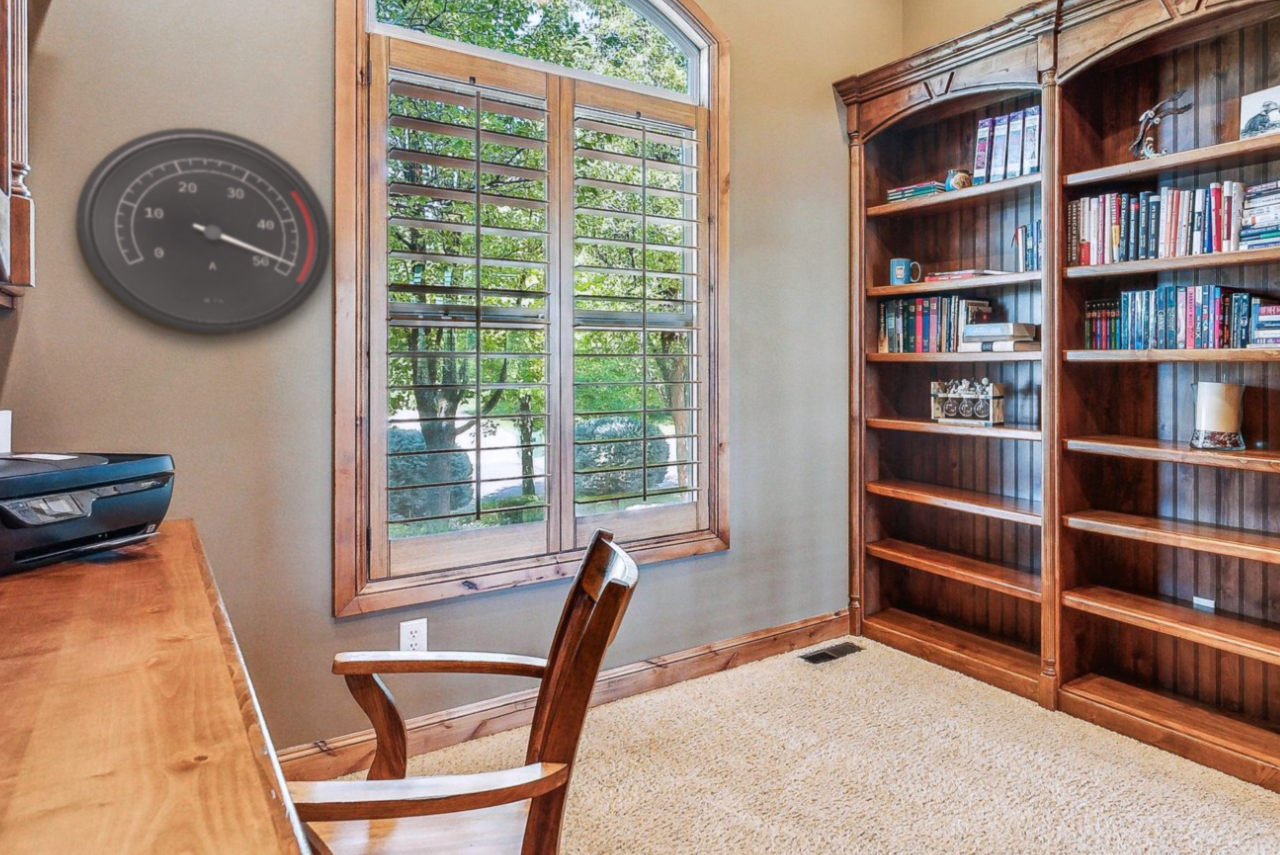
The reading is 48,A
